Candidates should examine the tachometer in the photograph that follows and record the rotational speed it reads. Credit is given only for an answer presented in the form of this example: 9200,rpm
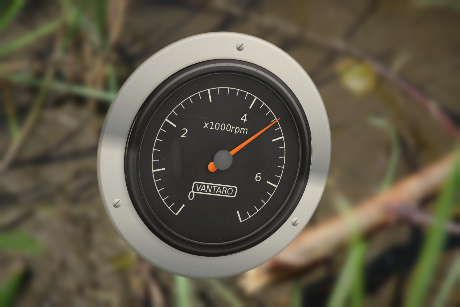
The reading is 4600,rpm
